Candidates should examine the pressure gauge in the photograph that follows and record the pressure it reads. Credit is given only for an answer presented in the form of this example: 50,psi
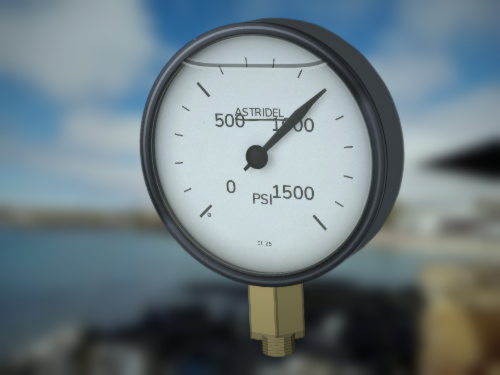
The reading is 1000,psi
